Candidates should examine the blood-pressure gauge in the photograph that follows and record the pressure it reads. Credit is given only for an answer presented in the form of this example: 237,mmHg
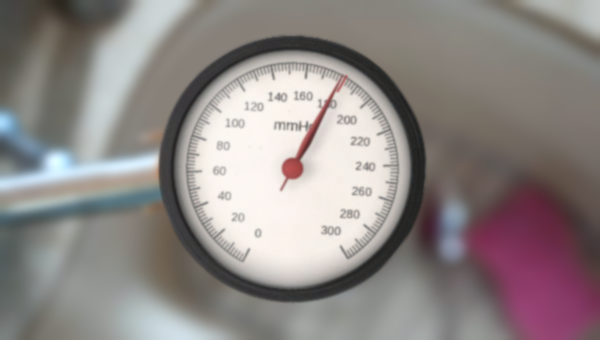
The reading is 180,mmHg
